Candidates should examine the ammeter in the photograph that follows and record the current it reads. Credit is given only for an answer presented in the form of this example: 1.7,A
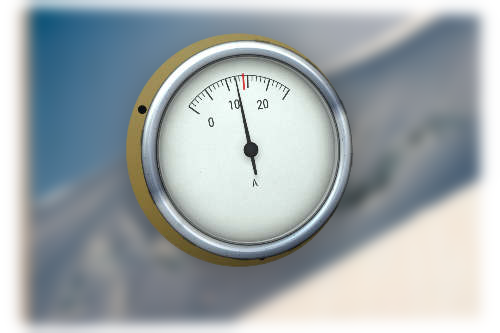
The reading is 12,A
